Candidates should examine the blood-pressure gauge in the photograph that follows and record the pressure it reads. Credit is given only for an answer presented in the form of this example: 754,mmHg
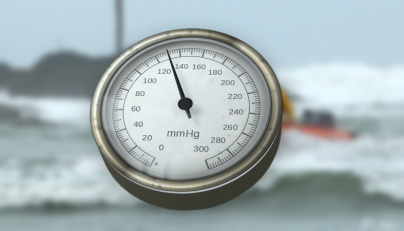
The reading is 130,mmHg
